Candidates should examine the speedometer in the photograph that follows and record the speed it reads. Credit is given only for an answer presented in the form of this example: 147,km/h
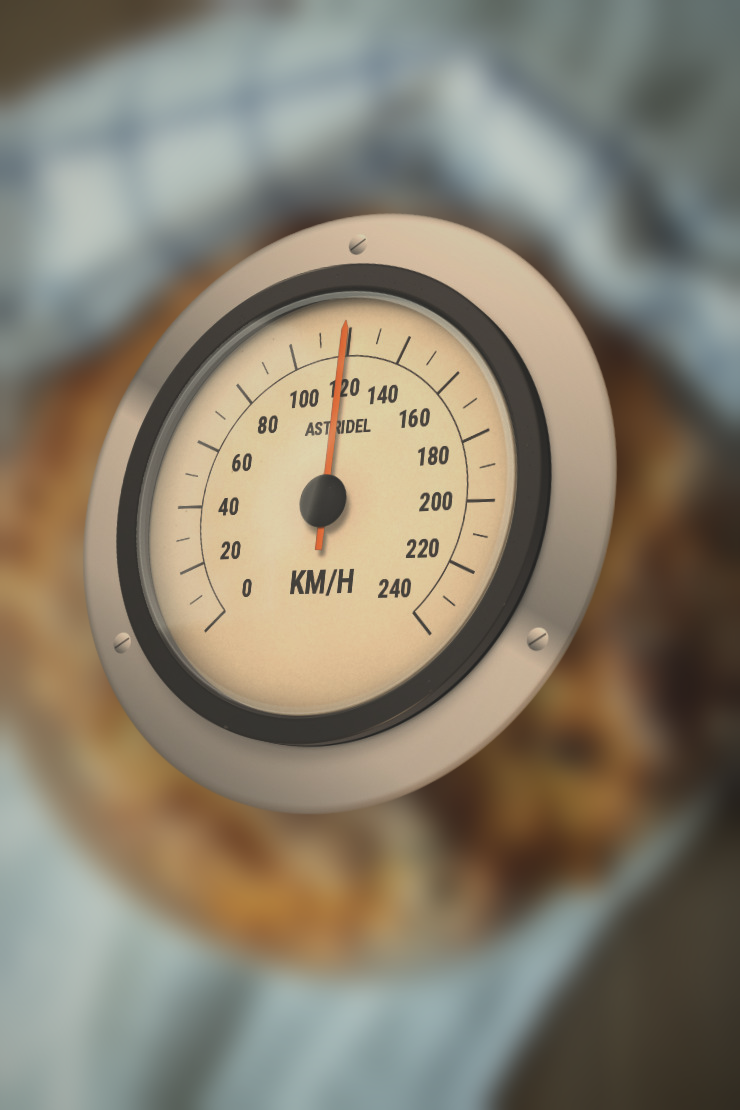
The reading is 120,km/h
